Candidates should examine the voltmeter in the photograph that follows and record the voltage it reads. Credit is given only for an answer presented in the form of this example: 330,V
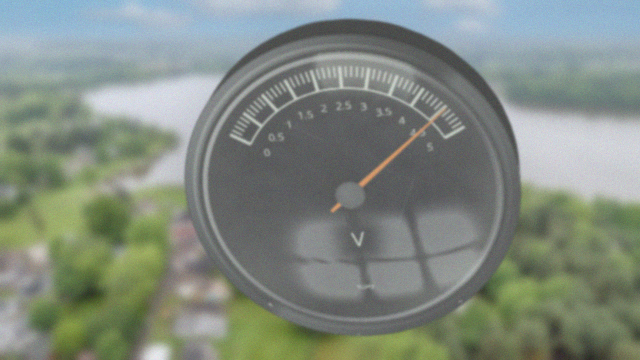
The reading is 4.5,V
